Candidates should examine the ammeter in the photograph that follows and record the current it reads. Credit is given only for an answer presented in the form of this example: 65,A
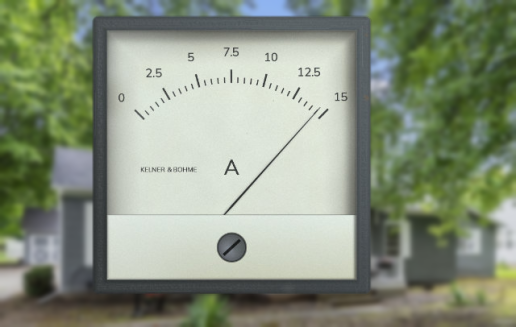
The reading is 14.5,A
